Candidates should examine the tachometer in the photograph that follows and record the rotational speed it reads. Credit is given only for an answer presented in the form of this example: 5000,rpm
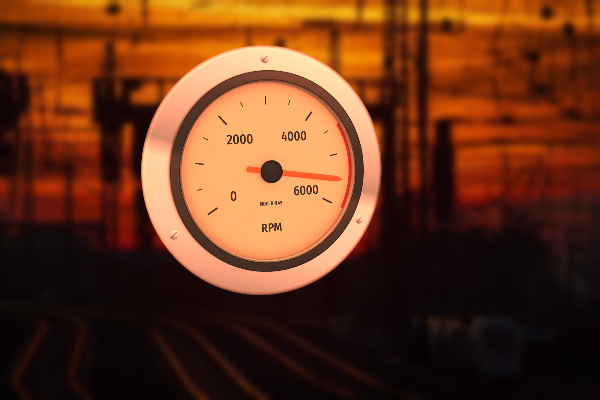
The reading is 5500,rpm
